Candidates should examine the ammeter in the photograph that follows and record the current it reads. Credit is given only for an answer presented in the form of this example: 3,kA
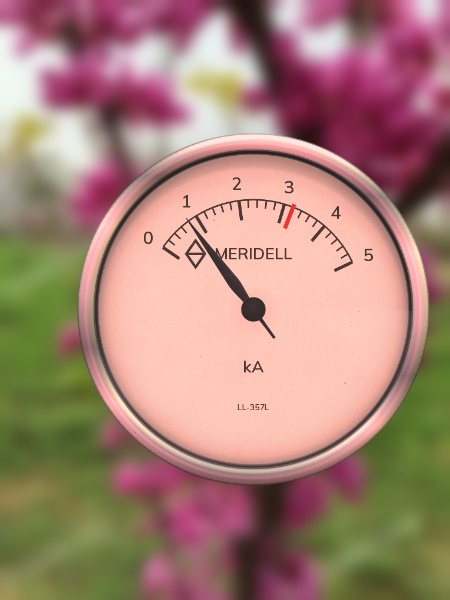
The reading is 0.8,kA
